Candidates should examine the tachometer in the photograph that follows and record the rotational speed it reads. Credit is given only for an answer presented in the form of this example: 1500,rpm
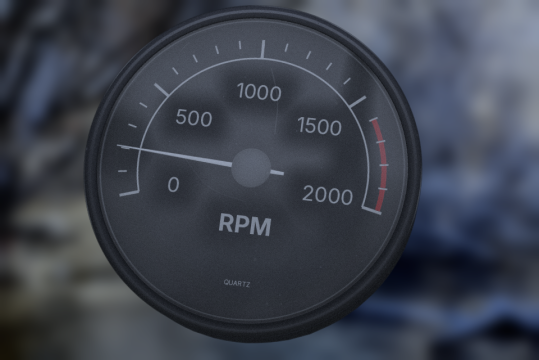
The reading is 200,rpm
